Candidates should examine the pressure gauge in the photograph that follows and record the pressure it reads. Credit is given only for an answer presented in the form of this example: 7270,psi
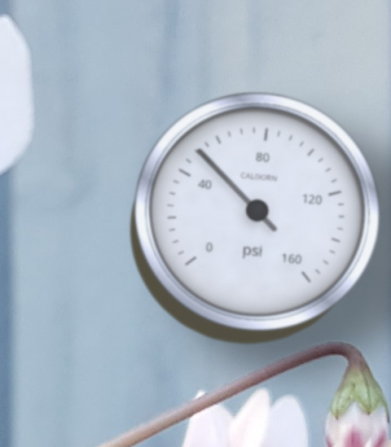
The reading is 50,psi
